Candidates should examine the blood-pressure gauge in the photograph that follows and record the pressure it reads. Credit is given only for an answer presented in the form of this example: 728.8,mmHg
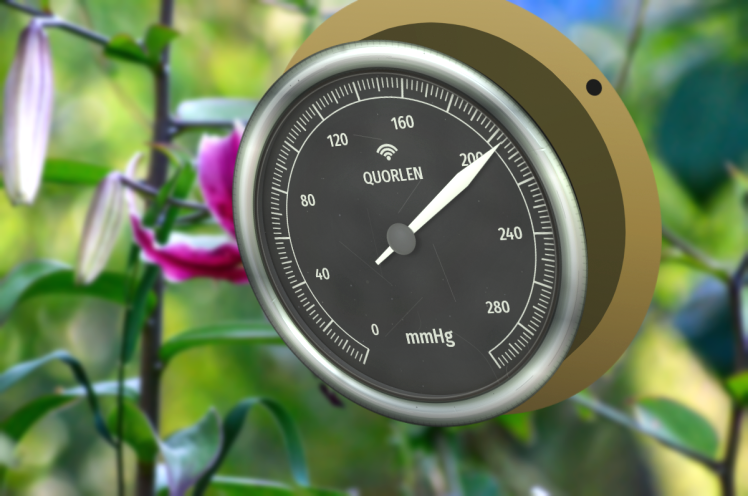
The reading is 204,mmHg
